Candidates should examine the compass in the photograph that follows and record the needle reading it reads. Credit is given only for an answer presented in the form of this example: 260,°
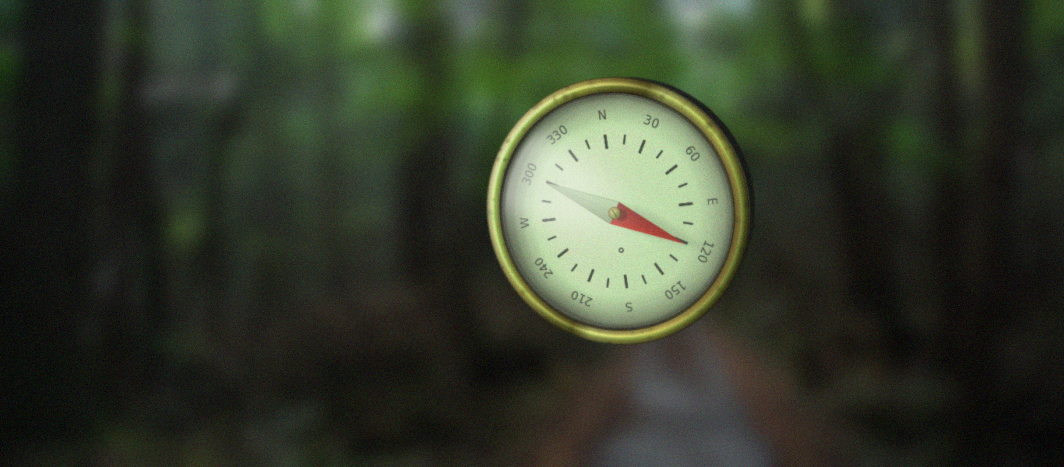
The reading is 120,°
